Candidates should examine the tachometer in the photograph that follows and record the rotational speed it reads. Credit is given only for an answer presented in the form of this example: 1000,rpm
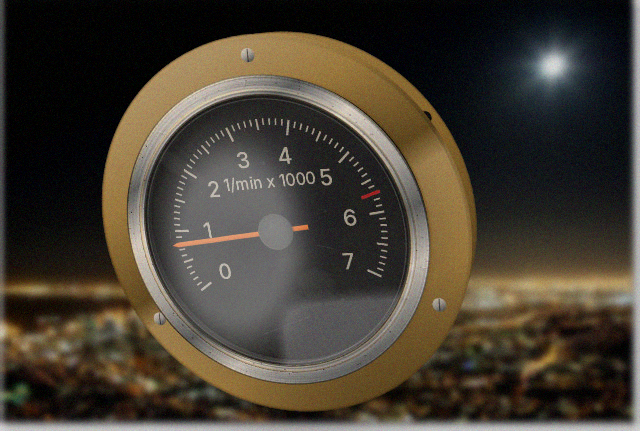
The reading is 800,rpm
